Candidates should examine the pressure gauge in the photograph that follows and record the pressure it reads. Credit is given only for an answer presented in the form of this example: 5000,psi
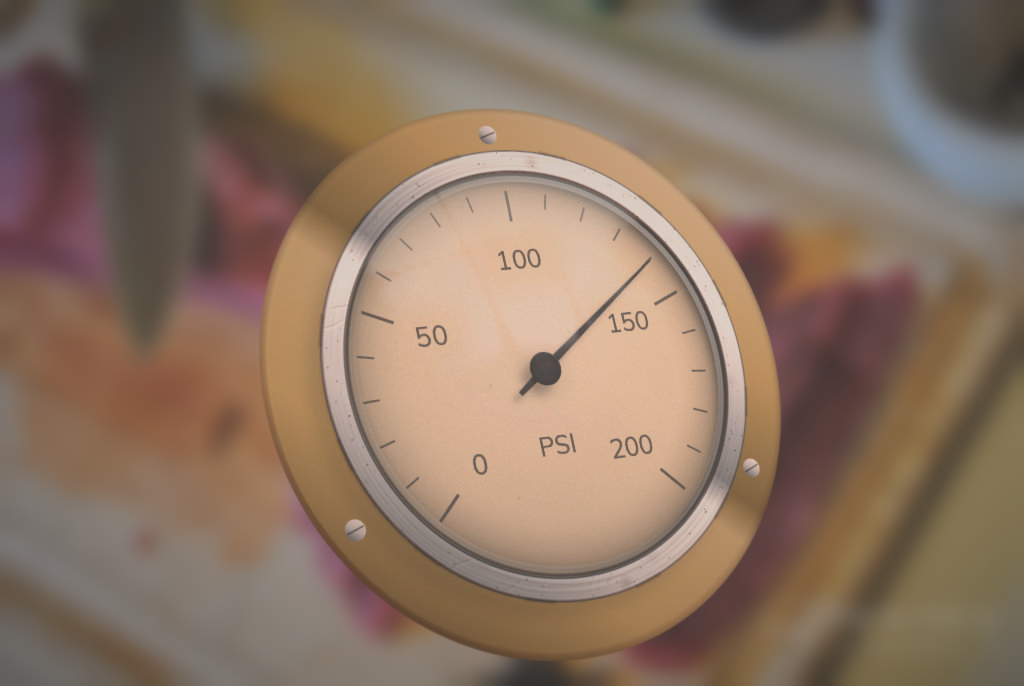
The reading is 140,psi
